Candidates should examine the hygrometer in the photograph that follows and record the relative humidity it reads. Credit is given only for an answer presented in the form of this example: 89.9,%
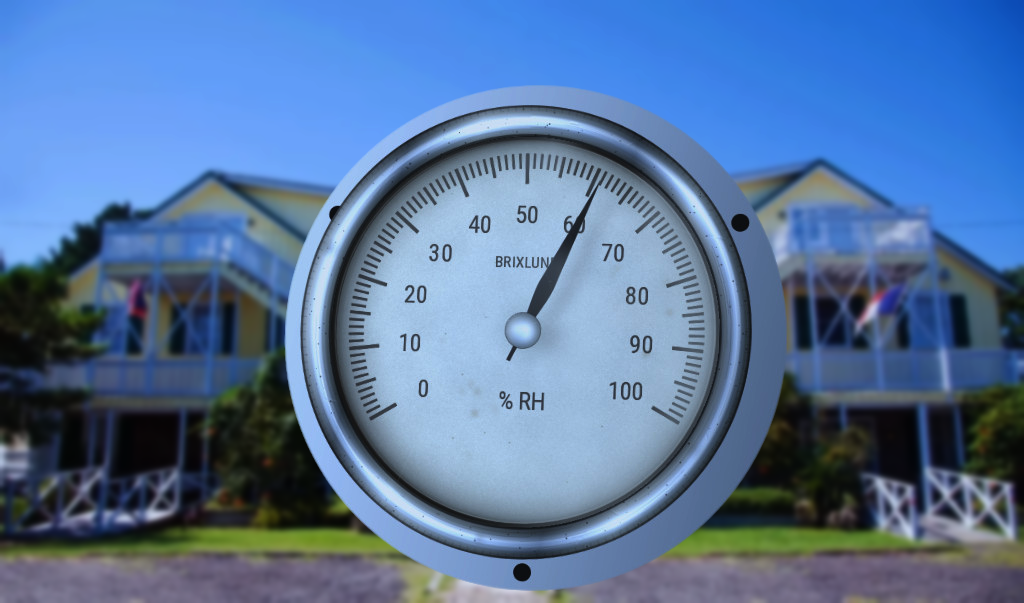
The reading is 61,%
